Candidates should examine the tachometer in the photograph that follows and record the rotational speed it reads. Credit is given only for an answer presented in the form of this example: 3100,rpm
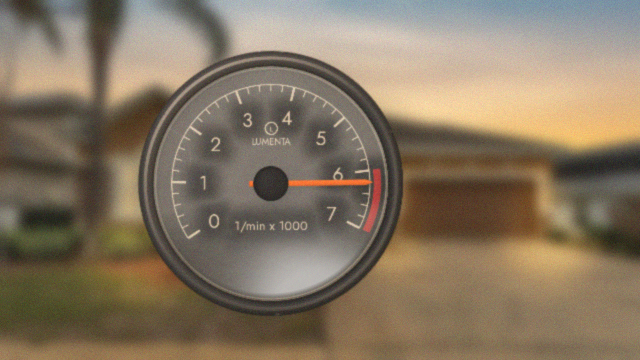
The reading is 6200,rpm
